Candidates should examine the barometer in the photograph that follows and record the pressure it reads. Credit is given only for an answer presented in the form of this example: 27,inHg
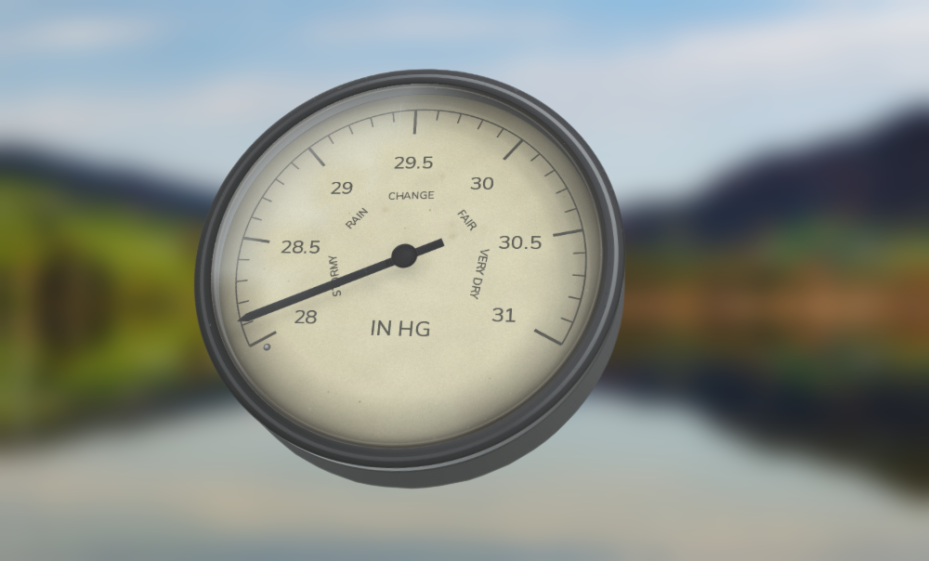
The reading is 28.1,inHg
